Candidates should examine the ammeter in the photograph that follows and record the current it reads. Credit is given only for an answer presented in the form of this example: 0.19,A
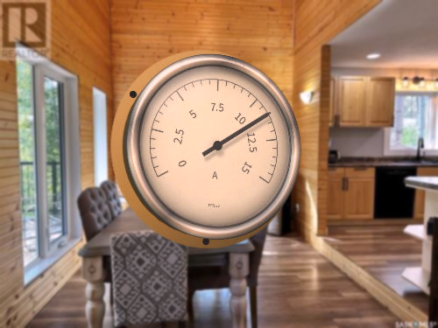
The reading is 11,A
